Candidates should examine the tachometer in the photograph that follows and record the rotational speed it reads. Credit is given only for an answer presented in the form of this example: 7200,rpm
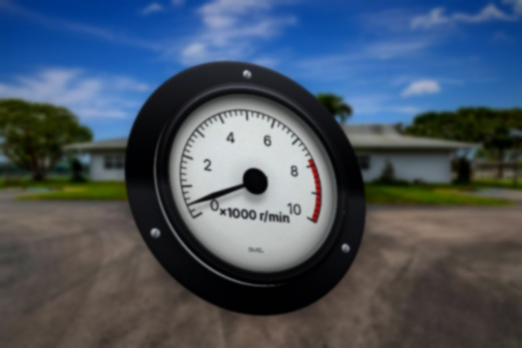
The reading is 400,rpm
